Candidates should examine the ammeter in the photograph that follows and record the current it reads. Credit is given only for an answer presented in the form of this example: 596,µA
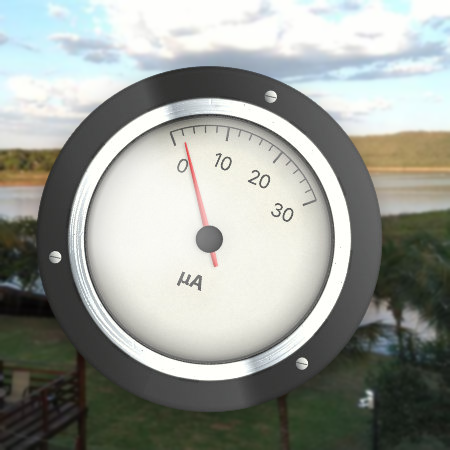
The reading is 2,µA
